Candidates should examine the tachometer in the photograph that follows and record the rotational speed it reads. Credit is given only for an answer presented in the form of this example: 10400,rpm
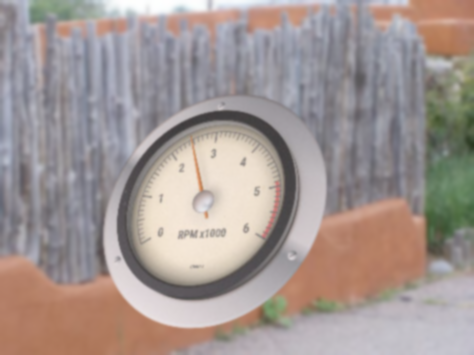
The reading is 2500,rpm
